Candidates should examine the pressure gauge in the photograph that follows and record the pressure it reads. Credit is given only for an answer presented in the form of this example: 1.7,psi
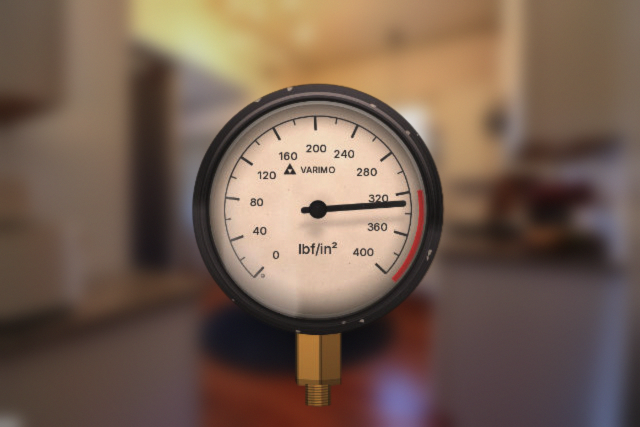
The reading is 330,psi
